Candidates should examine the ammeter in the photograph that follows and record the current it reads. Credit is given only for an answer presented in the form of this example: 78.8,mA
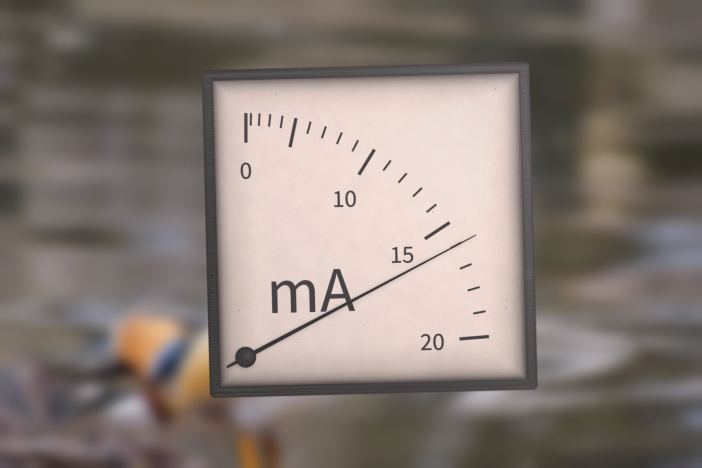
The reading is 16,mA
